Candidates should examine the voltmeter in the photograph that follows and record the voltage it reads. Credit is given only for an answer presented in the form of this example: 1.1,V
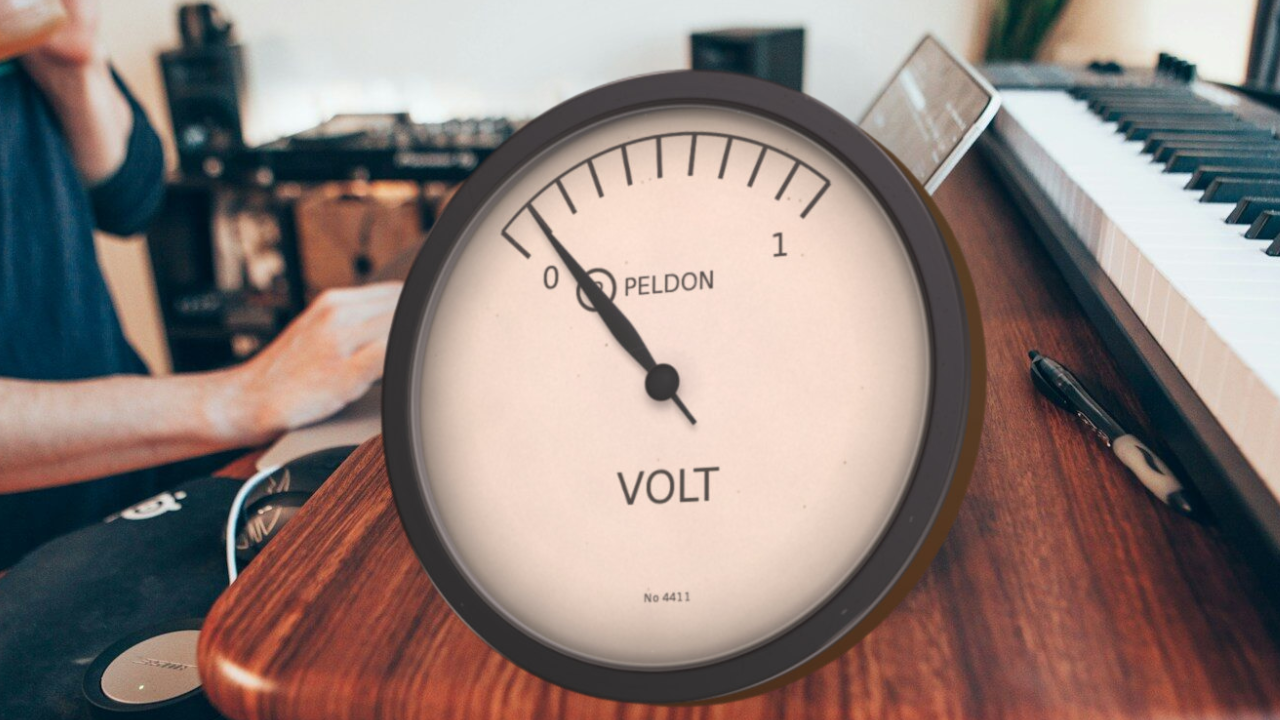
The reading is 0.1,V
